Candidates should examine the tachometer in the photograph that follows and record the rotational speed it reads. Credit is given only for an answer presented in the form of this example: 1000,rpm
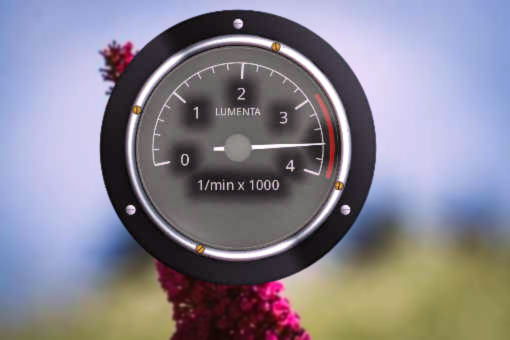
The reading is 3600,rpm
